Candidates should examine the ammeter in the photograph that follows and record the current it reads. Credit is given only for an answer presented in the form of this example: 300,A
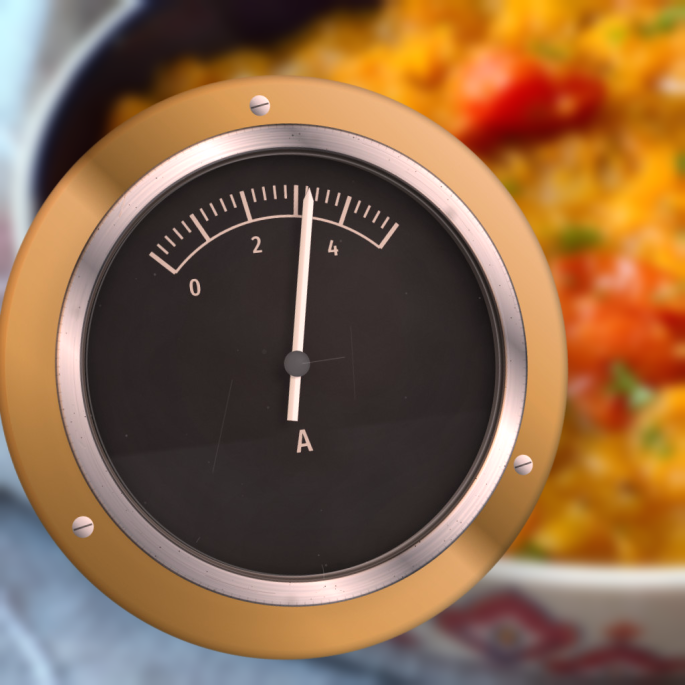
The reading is 3.2,A
